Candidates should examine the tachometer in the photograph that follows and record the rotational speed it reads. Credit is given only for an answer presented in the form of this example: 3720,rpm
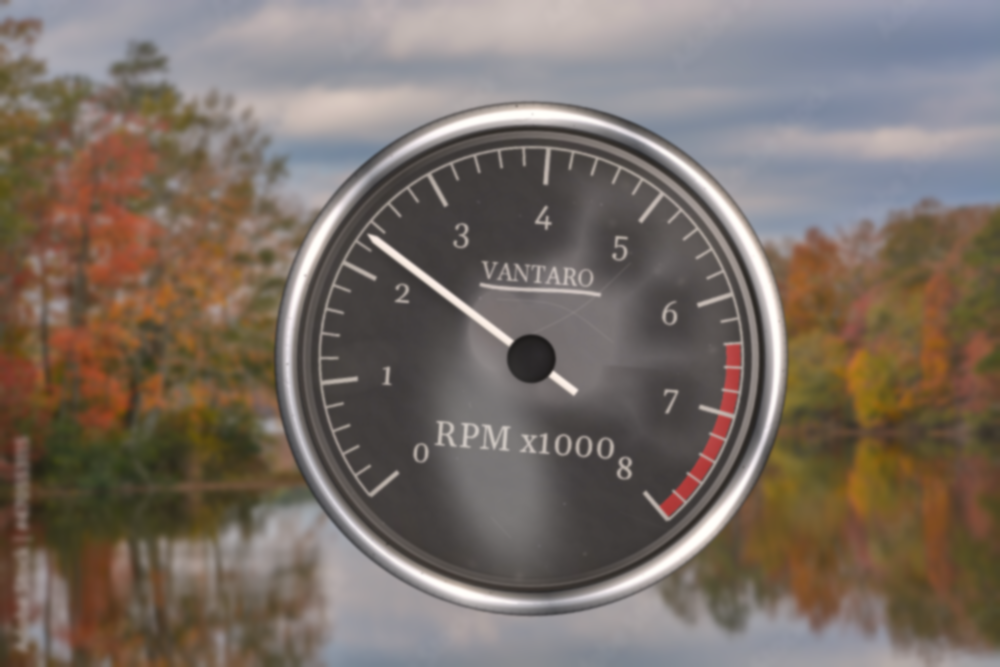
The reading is 2300,rpm
